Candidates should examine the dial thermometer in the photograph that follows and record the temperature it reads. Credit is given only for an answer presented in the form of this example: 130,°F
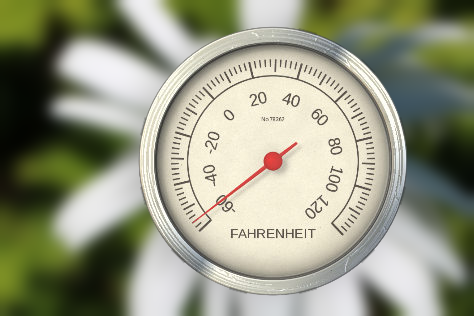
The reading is -56,°F
